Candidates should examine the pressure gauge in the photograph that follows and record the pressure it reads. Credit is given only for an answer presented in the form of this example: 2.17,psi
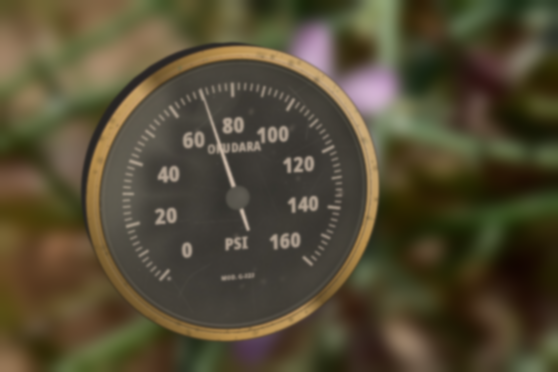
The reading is 70,psi
